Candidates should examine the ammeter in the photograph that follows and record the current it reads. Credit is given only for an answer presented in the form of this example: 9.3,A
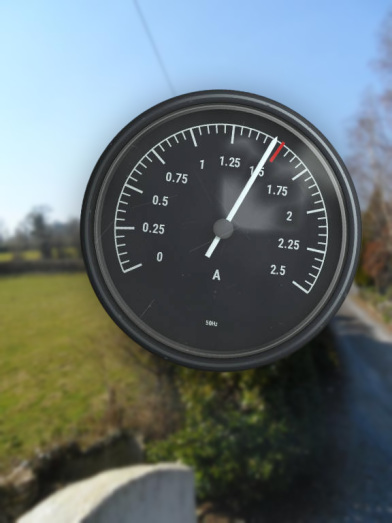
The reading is 1.5,A
